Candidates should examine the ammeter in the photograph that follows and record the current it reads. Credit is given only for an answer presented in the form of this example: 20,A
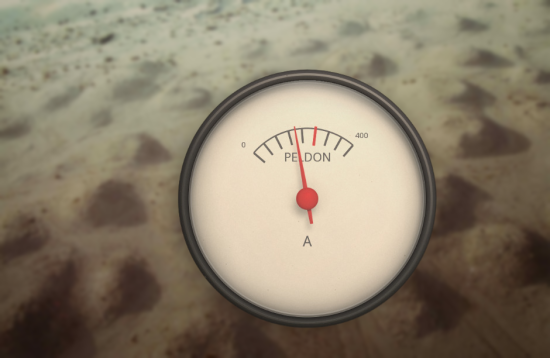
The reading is 175,A
